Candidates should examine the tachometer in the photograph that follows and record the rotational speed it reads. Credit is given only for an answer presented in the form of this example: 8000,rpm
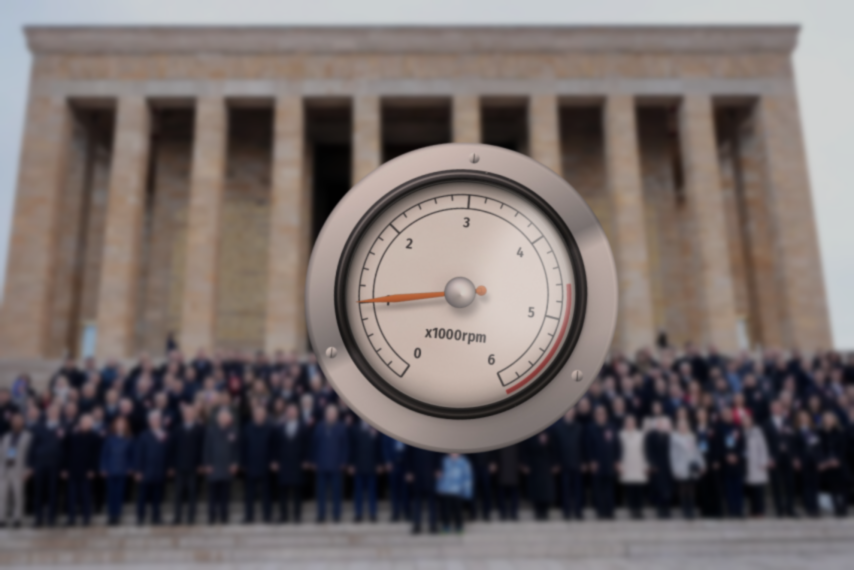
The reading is 1000,rpm
